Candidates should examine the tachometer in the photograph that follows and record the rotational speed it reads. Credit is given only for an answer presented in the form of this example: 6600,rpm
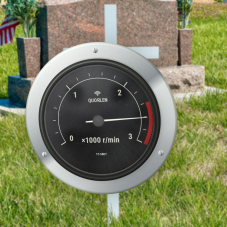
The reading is 2600,rpm
